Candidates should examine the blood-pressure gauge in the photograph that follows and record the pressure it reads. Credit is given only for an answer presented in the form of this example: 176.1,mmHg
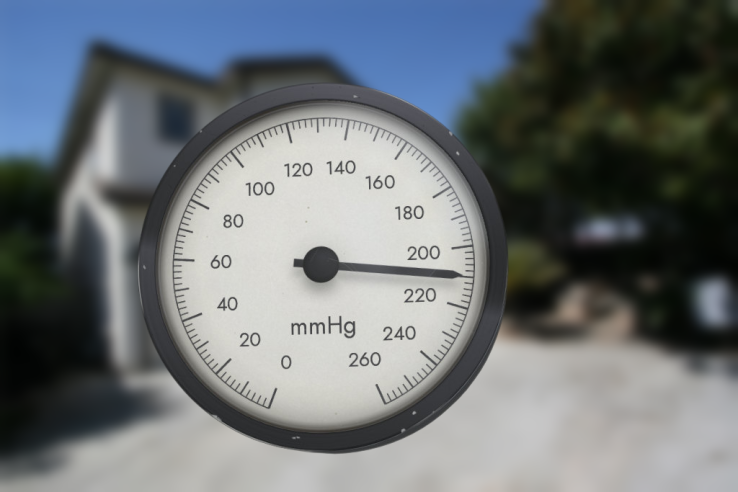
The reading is 210,mmHg
